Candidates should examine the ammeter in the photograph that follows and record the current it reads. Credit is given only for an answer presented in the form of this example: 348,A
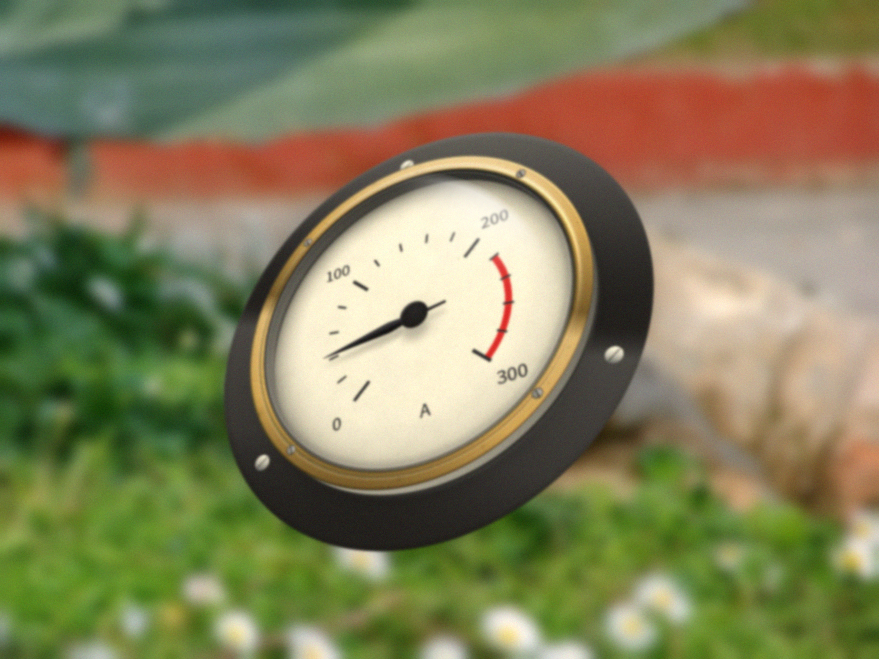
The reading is 40,A
